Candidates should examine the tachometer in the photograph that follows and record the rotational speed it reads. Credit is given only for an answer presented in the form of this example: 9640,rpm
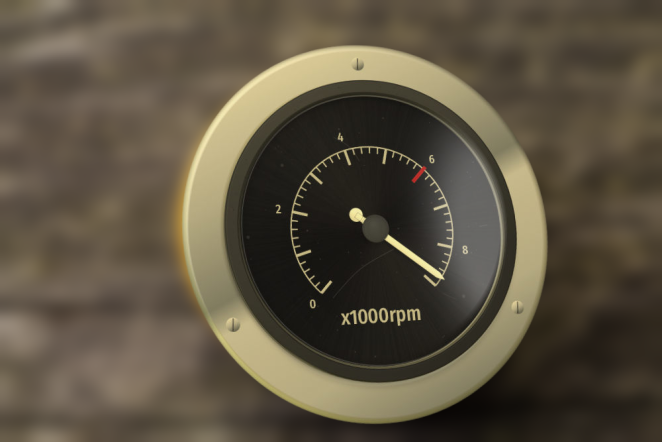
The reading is 8800,rpm
